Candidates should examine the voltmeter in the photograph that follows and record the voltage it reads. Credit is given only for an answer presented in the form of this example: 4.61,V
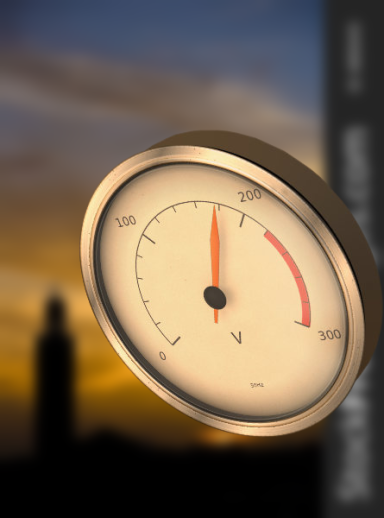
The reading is 180,V
